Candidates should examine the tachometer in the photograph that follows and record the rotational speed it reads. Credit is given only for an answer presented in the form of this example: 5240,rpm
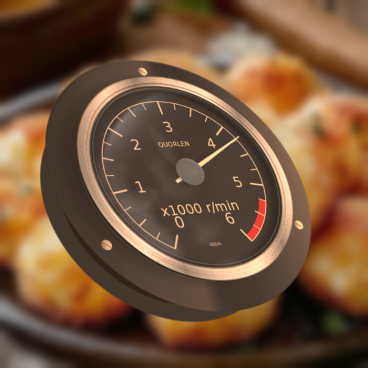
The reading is 4250,rpm
